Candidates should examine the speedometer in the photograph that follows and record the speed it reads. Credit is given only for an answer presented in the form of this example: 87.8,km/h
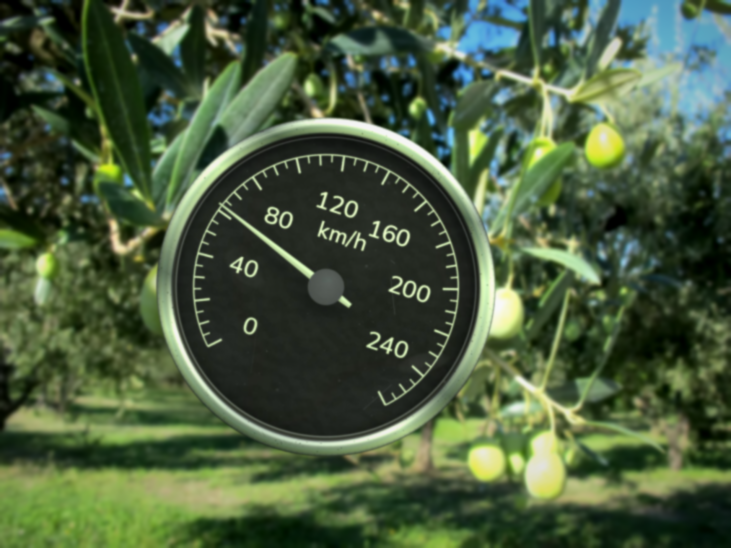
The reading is 62.5,km/h
